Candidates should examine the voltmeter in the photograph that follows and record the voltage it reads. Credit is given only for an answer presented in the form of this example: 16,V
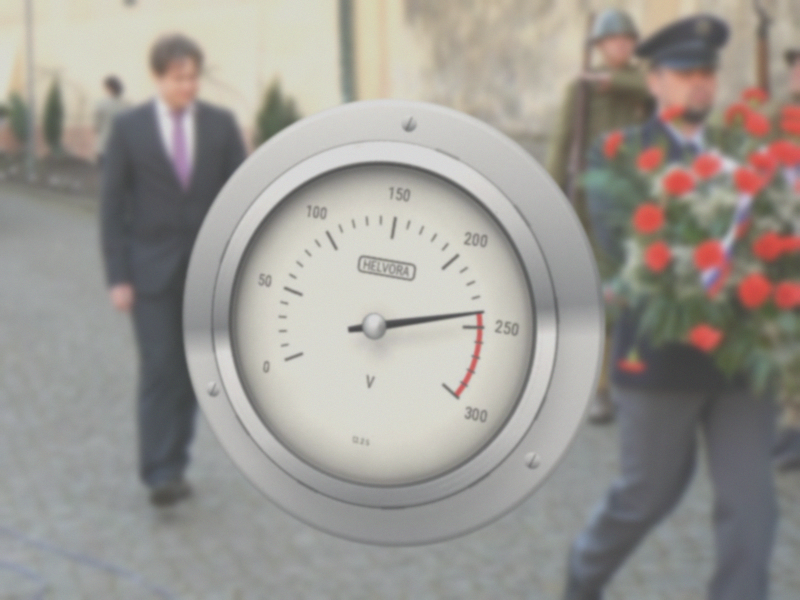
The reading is 240,V
